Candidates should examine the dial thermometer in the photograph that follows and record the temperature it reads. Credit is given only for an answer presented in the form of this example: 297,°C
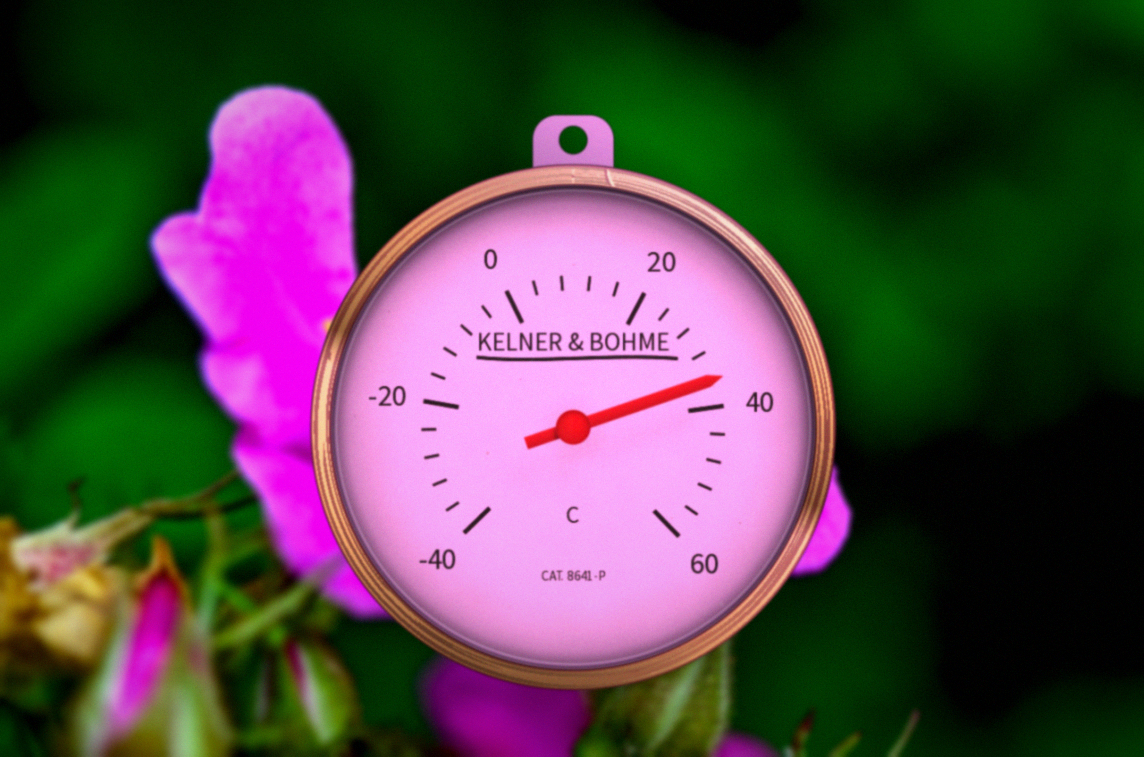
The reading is 36,°C
